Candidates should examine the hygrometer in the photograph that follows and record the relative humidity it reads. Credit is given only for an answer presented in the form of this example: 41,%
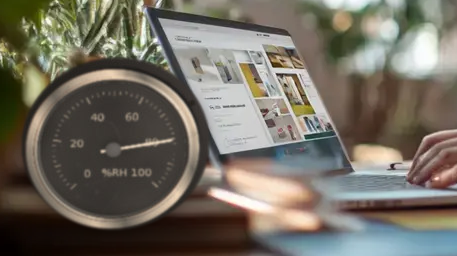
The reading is 80,%
